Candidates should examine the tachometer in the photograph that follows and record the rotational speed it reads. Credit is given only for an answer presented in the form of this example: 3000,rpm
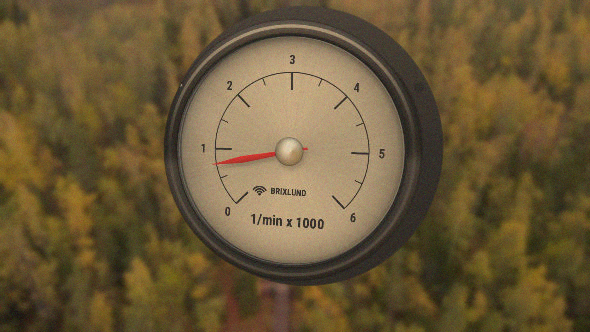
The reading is 750,rpm
